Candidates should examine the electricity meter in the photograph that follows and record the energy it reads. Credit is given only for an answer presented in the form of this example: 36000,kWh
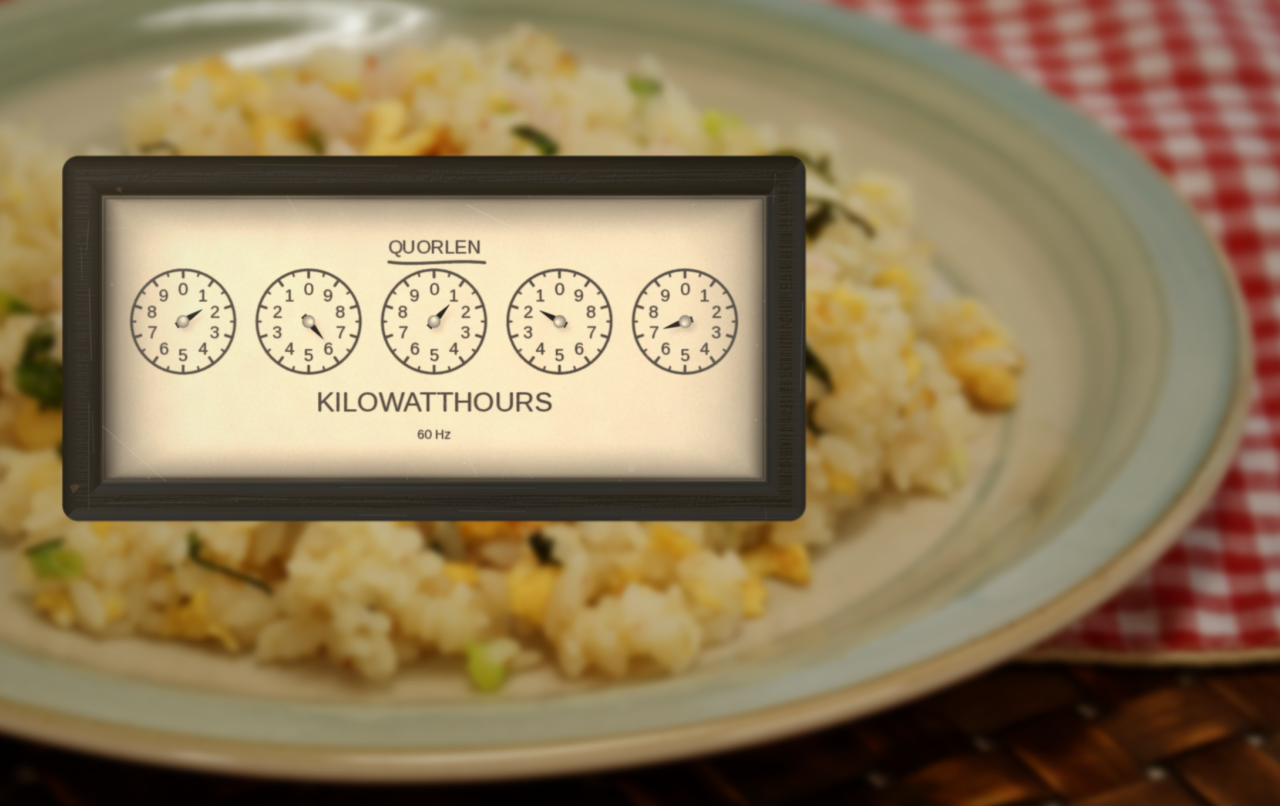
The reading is 16117,kWh
